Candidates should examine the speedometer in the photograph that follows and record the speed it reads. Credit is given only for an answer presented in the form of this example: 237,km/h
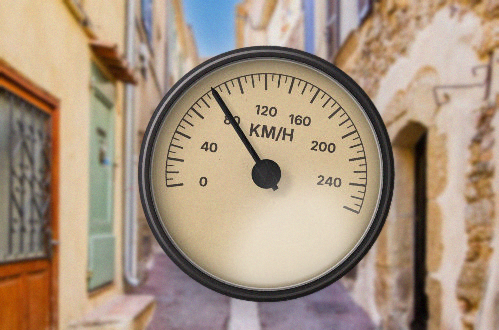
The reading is 80,km/h
